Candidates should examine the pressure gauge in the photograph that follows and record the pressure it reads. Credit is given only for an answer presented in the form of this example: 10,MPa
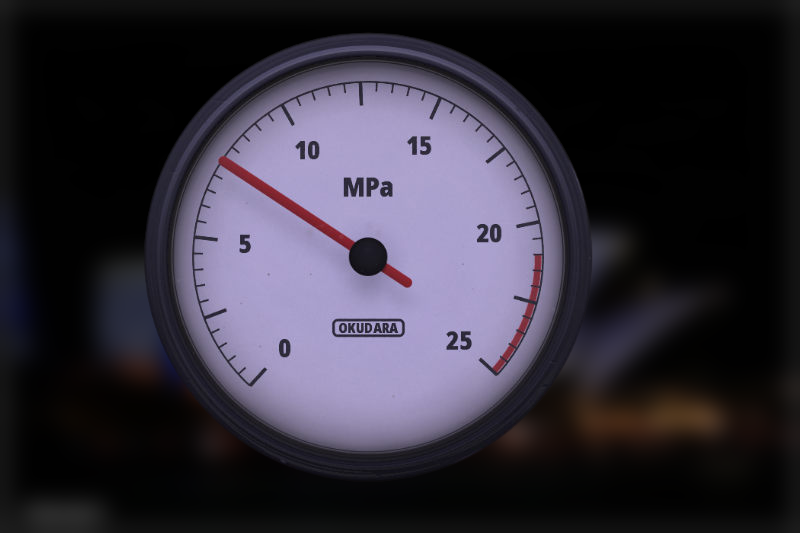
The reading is 7.5,MPa
